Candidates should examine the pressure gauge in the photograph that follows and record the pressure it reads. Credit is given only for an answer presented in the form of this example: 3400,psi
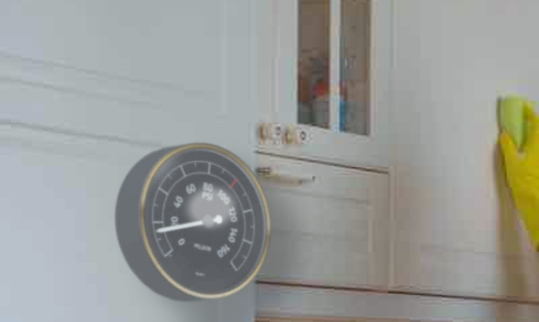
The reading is 15,psi
